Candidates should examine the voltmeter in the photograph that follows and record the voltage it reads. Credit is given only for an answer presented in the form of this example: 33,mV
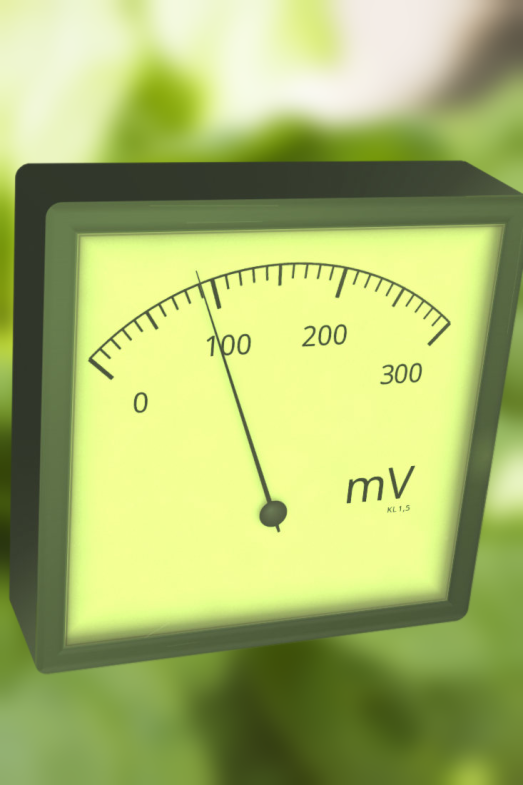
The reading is 90,mV
